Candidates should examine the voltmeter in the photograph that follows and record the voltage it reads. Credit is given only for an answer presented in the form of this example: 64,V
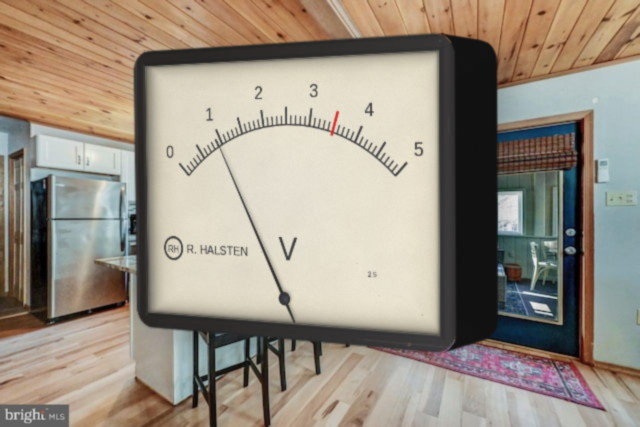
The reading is 1,V
